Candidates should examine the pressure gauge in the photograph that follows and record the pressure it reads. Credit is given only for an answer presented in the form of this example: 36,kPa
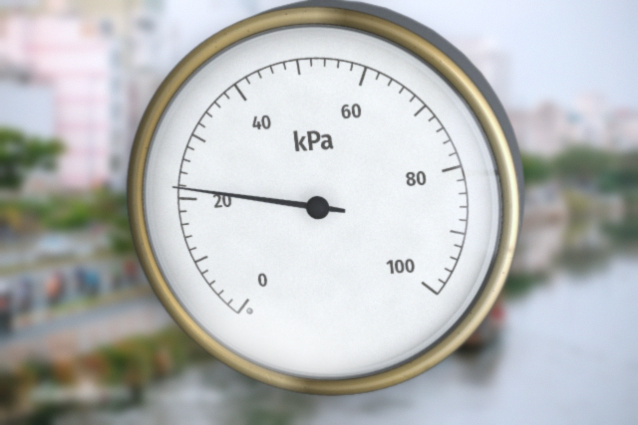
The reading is 22,kPa
